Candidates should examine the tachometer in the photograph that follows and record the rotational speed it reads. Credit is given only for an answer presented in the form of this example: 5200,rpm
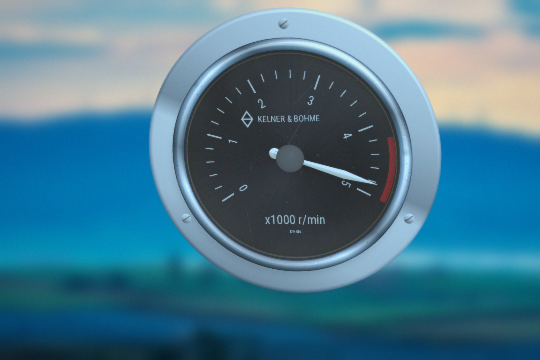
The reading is 4800,rpm
